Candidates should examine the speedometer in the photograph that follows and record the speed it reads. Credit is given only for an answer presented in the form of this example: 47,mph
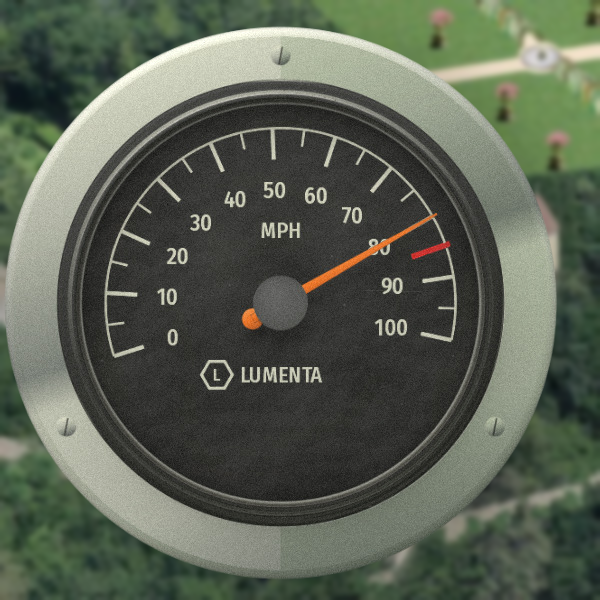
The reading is 80,mph
